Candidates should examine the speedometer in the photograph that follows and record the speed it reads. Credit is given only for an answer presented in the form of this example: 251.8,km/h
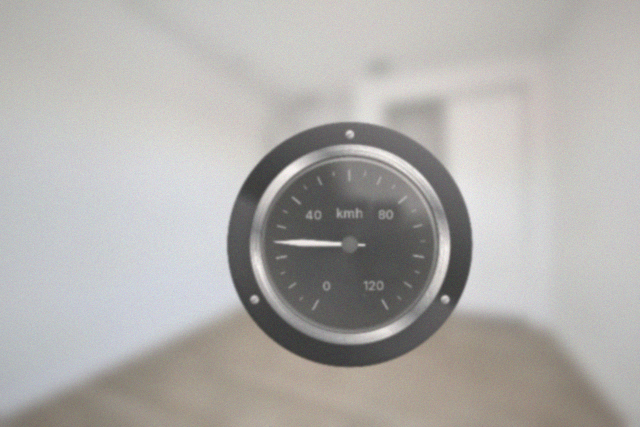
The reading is 25,km/h
